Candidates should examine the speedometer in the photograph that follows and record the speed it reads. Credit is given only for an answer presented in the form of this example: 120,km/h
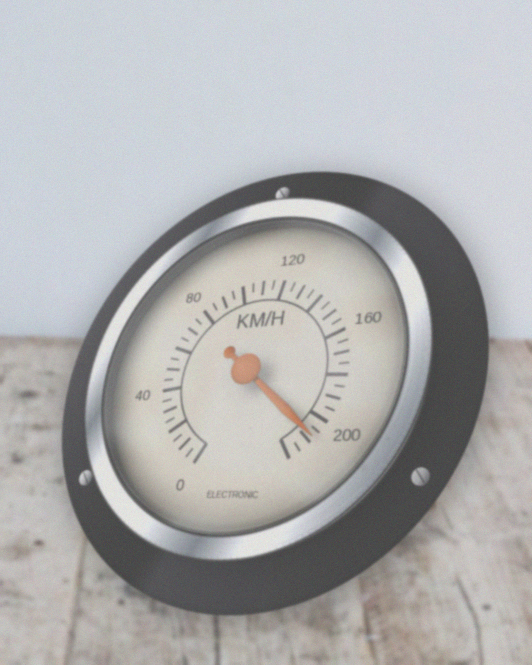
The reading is 207.5,km/h
